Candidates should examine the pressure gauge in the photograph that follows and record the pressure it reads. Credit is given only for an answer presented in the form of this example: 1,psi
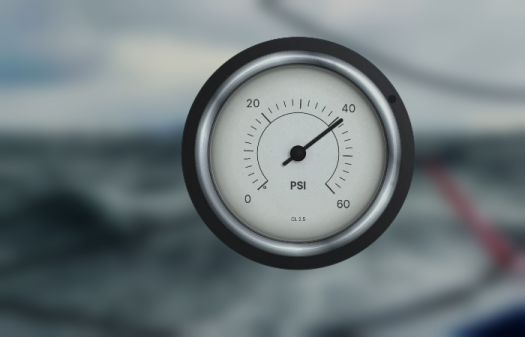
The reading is 41,psi
